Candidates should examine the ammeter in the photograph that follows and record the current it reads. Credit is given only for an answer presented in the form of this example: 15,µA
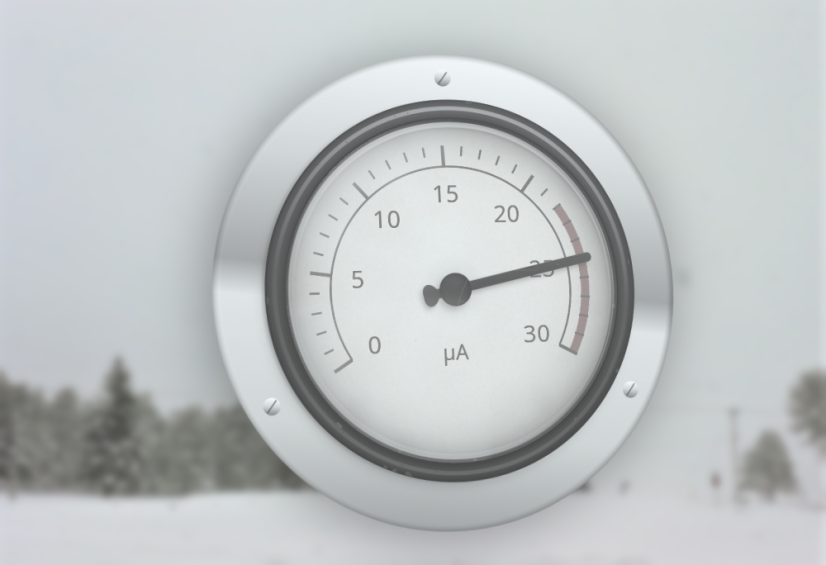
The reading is 25,µA
